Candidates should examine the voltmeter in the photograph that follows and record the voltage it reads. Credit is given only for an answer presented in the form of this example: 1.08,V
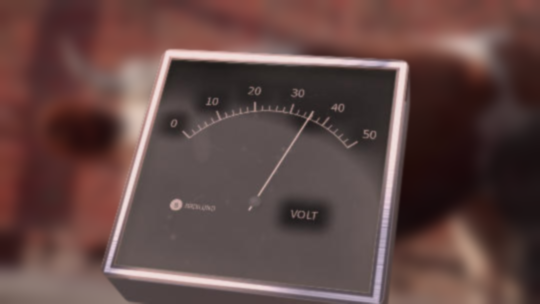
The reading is 36,V
